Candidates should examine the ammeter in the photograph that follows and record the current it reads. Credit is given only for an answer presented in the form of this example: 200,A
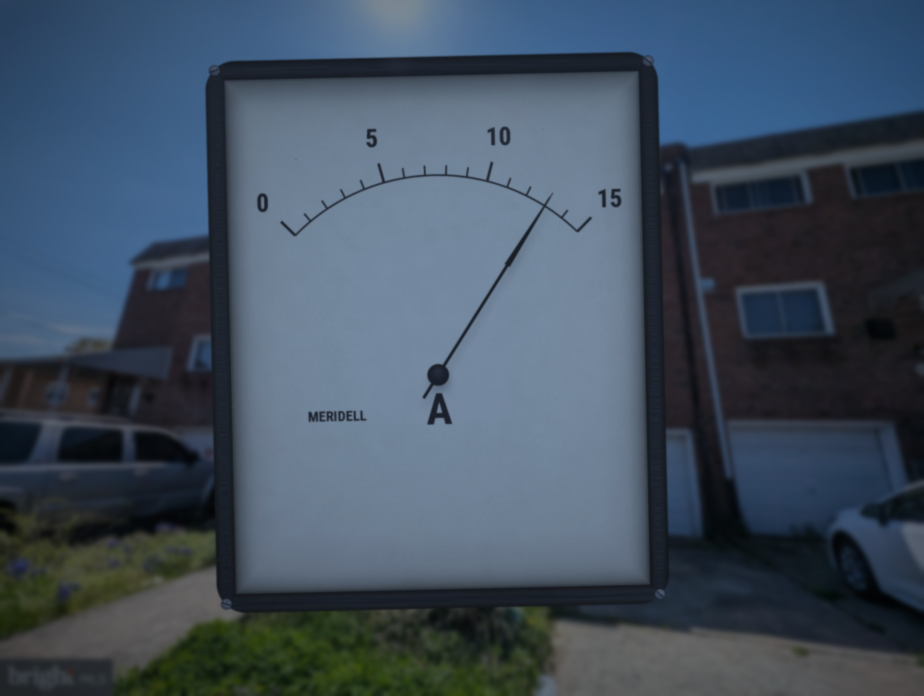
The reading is 13,A
